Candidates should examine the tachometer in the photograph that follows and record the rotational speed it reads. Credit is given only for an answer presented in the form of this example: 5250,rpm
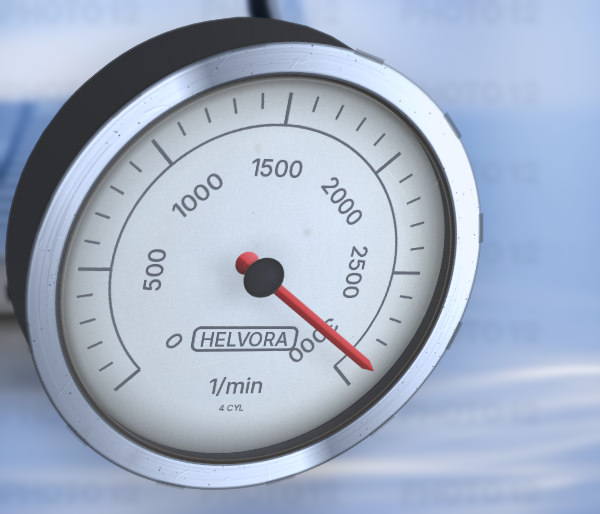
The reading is 2900,rpm
